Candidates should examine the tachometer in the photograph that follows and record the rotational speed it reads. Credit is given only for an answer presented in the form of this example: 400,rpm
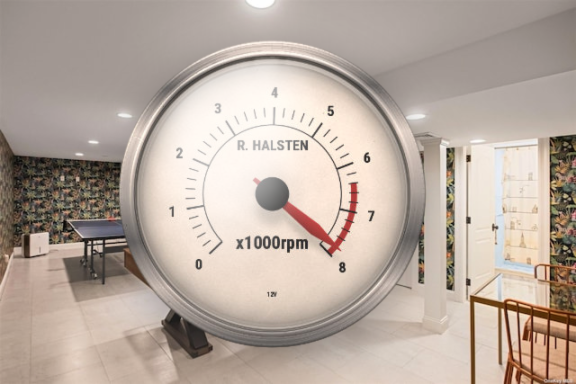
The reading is 7800,rpm
